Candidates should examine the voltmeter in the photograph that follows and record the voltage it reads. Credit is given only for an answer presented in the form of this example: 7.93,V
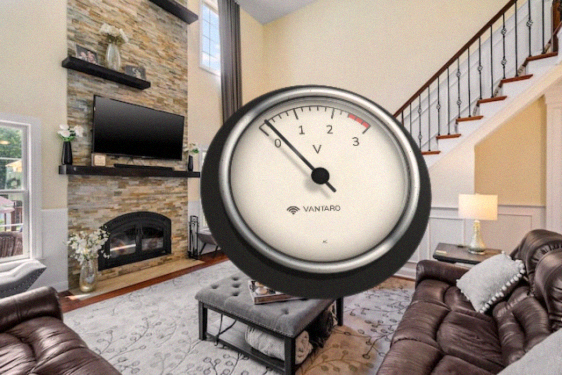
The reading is 0.2,V
